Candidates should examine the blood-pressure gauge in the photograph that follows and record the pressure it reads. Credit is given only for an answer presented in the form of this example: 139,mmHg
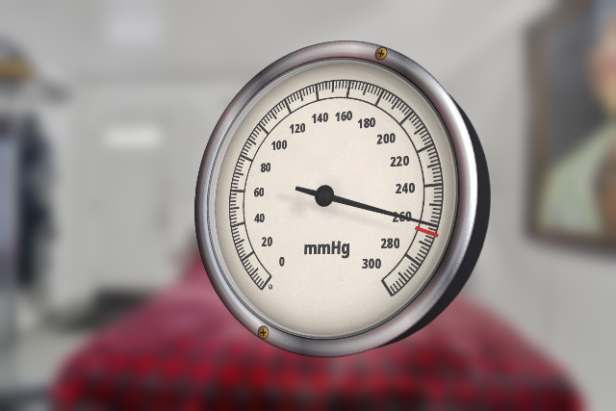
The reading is 260,mmHg
